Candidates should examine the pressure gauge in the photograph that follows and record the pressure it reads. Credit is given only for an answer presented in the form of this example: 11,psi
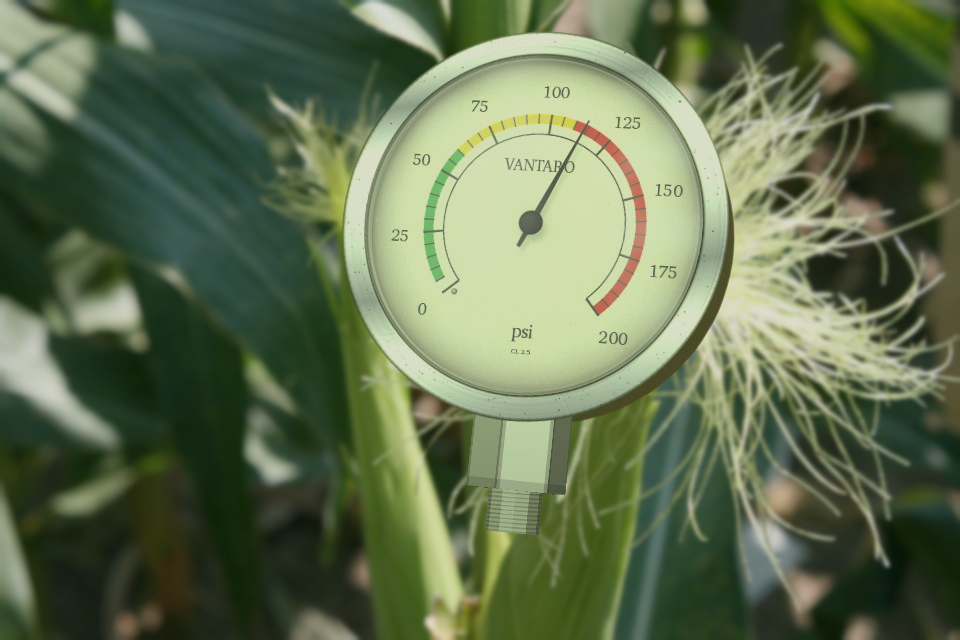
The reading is 115,psi
